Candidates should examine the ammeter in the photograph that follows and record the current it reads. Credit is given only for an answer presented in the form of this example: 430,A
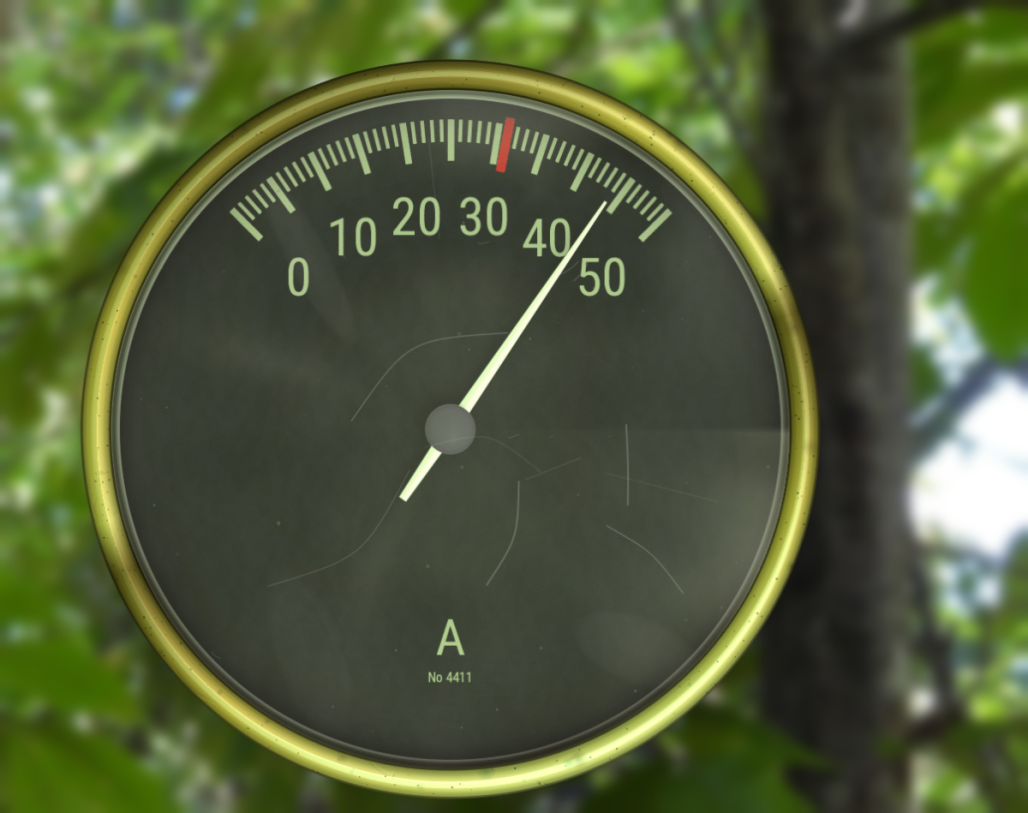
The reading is 44,A
